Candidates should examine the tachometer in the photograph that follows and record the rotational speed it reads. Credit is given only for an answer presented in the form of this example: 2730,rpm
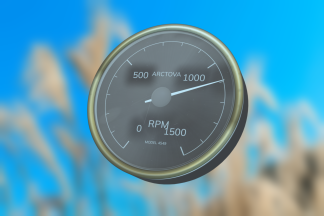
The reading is 1100,rpm
